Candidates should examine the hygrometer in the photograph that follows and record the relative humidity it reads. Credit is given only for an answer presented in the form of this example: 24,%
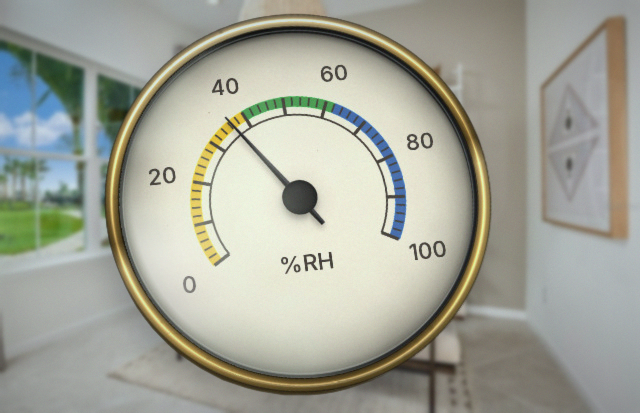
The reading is 36,%
